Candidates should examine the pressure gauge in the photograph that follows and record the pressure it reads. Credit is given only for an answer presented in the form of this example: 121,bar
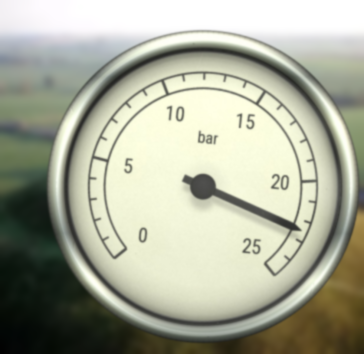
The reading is 22.5,bar
